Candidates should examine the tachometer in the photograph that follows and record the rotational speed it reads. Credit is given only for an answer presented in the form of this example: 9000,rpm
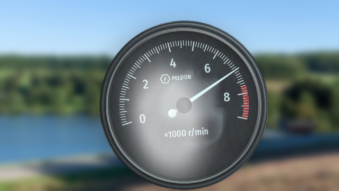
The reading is 7000,rpm
